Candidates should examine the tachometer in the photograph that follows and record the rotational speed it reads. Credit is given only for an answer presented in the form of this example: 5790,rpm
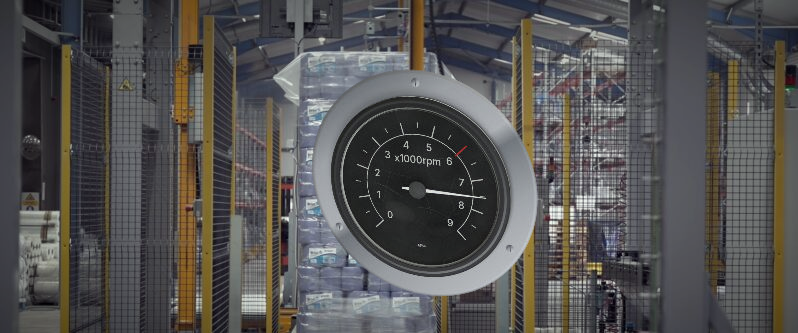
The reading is 7500,rpm
